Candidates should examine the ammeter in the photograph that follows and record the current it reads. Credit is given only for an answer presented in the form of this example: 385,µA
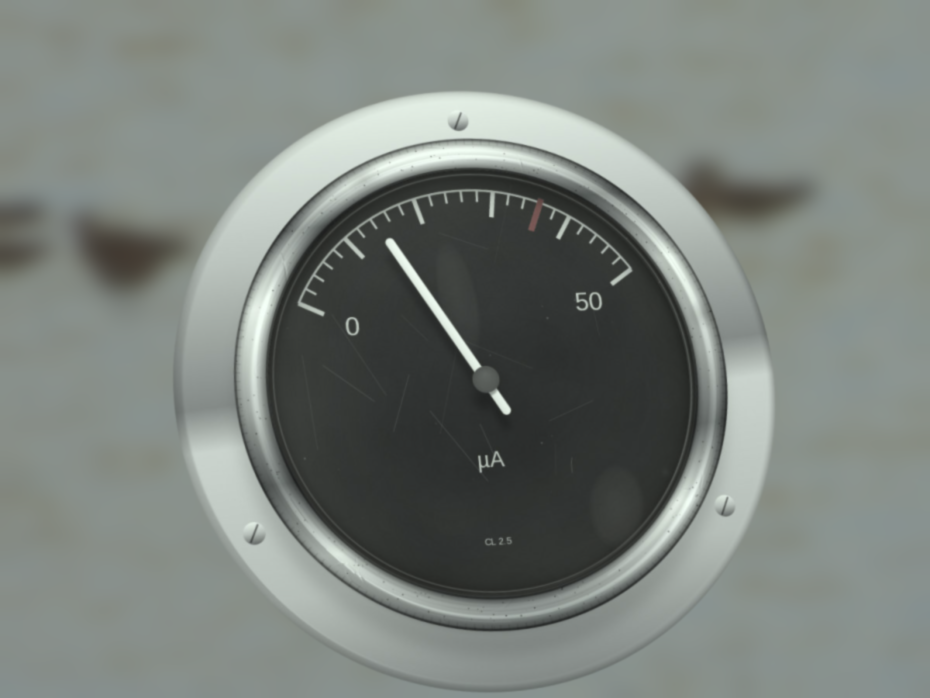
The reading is 14,µA
